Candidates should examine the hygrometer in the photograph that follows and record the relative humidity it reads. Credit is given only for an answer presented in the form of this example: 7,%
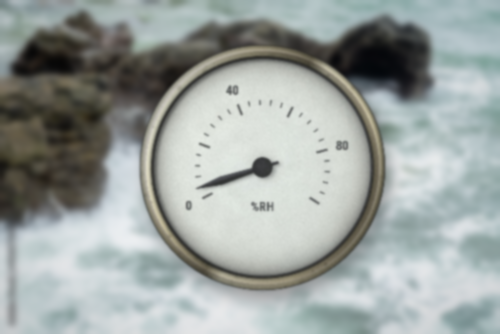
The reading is 4,%
